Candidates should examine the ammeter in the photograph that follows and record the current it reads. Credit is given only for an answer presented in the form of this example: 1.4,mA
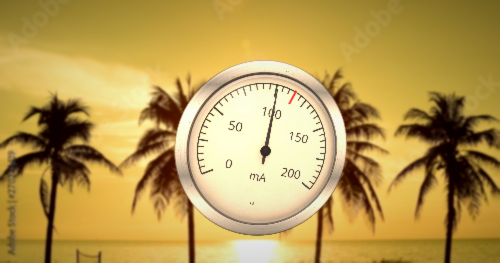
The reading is 100,mA
